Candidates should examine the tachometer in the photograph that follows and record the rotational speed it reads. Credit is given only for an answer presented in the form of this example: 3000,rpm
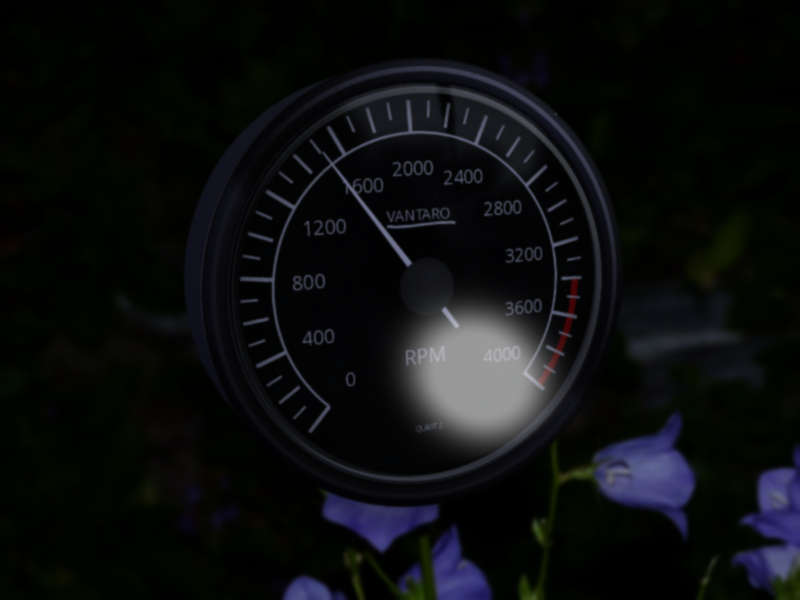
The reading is 1500,rpm
